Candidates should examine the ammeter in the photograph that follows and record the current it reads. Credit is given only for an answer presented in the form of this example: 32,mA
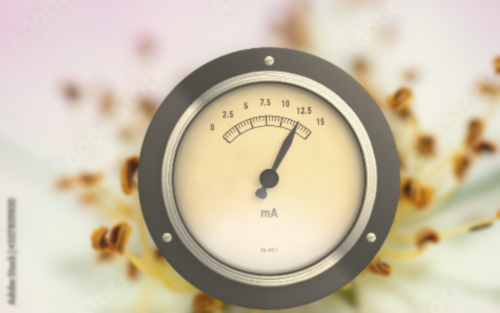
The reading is 12.5,mA
